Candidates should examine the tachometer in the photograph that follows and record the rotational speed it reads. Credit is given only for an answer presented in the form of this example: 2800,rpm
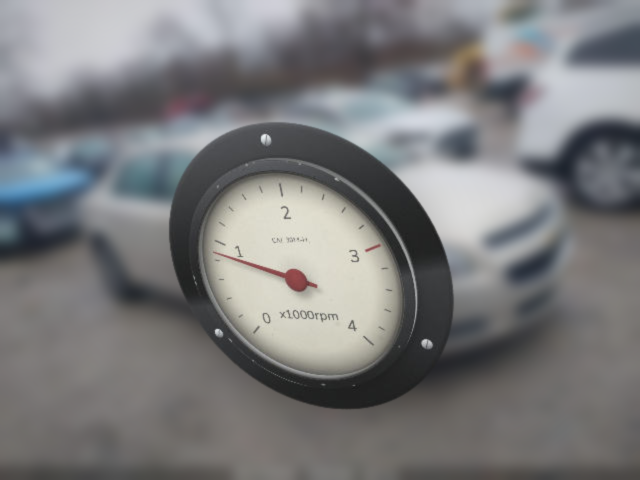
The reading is 900,rpm
